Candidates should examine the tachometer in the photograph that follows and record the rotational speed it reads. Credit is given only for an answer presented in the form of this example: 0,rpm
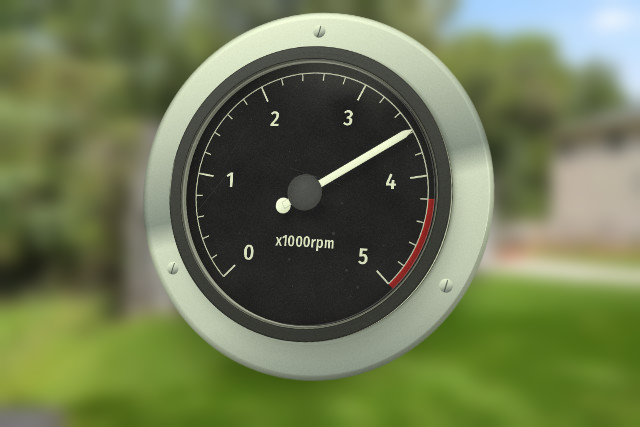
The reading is 3600,rpm
